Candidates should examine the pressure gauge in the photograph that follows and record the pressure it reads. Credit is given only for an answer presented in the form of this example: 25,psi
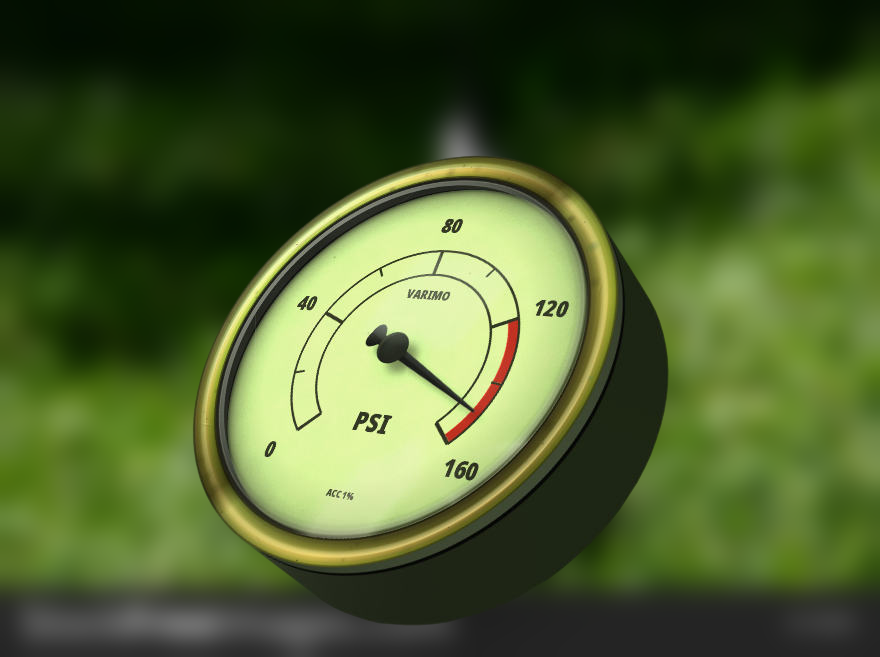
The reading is 150,psi
